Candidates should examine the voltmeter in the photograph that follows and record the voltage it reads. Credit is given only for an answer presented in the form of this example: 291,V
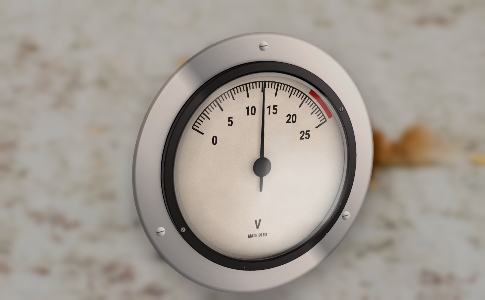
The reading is 12.5,V
